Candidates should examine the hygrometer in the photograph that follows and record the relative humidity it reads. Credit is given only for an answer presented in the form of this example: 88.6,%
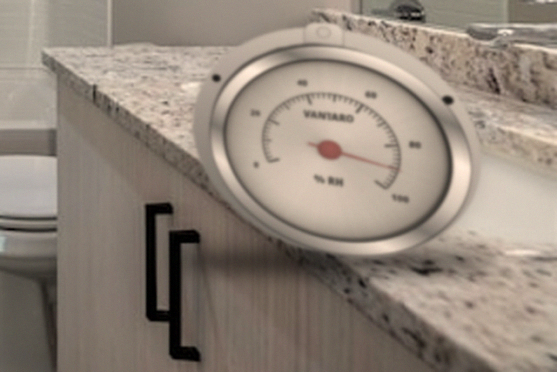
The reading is 90,%
